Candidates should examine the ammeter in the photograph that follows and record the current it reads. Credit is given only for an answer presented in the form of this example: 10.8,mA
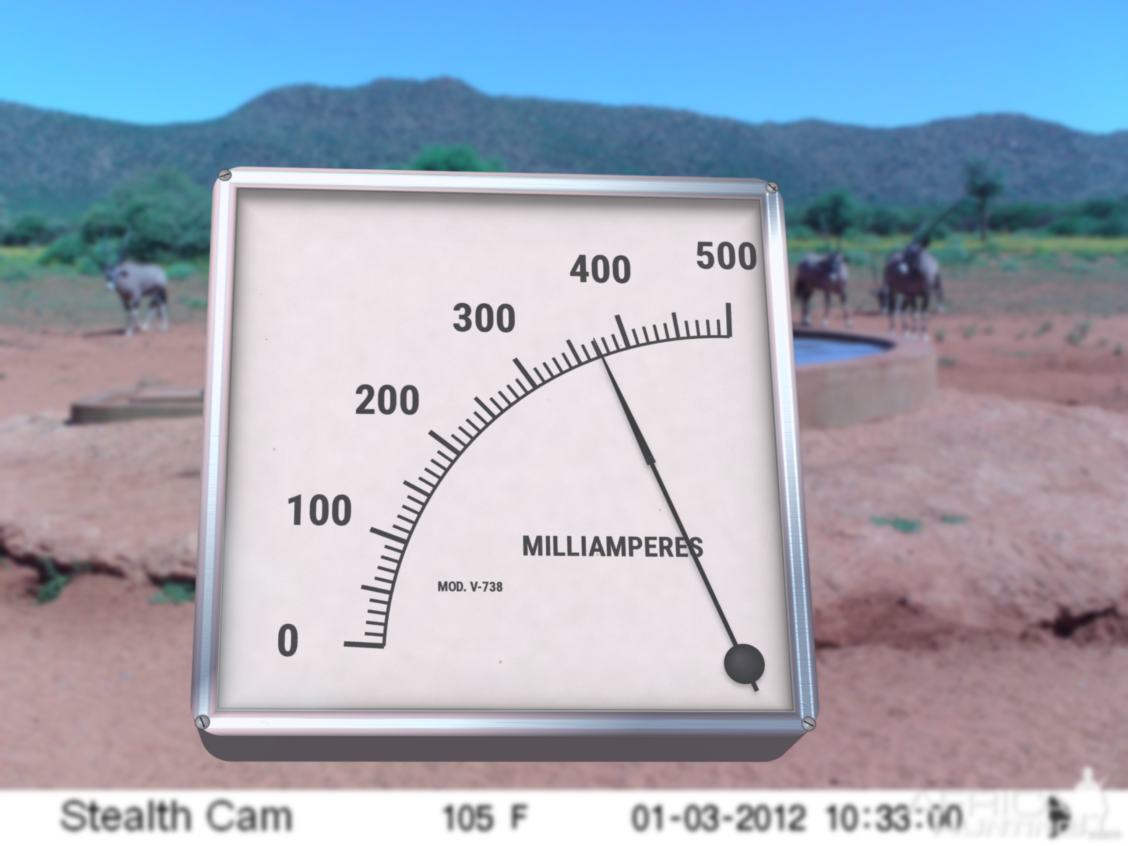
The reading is 370,mA
